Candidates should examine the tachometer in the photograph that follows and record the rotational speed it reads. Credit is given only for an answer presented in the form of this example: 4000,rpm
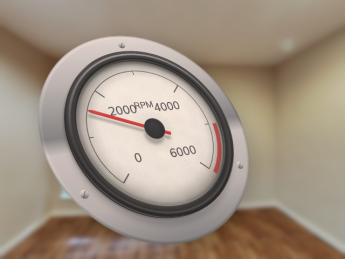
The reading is 1500,rpm
